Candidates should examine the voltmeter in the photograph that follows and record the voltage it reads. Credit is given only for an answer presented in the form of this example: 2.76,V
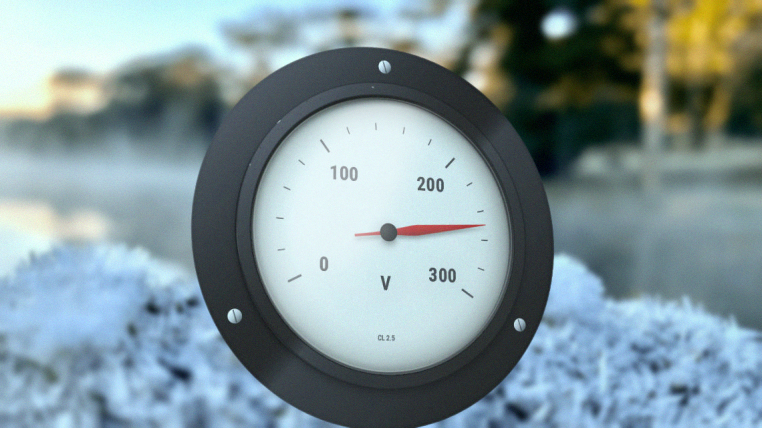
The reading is 250,V
